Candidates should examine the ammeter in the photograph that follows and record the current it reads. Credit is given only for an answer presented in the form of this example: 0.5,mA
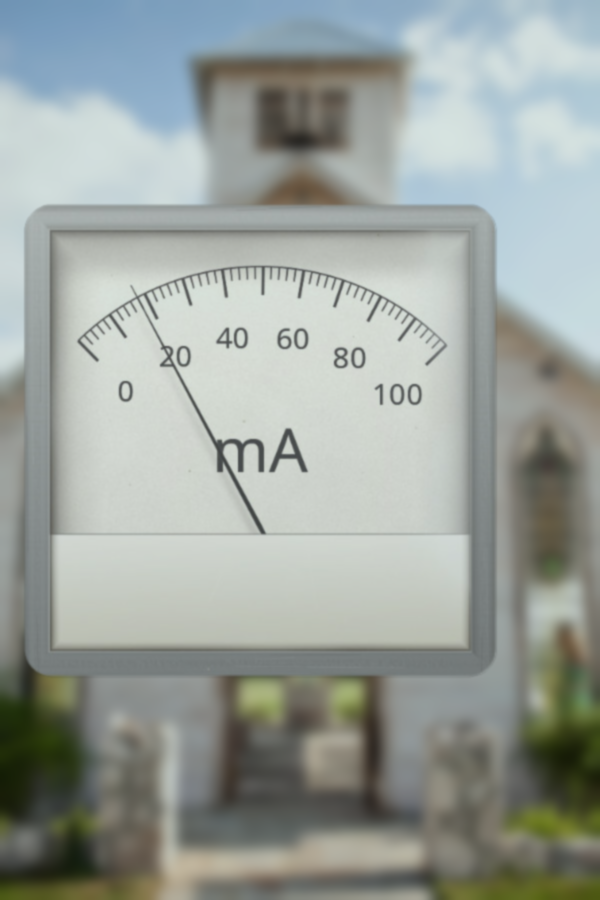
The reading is 18,mA
